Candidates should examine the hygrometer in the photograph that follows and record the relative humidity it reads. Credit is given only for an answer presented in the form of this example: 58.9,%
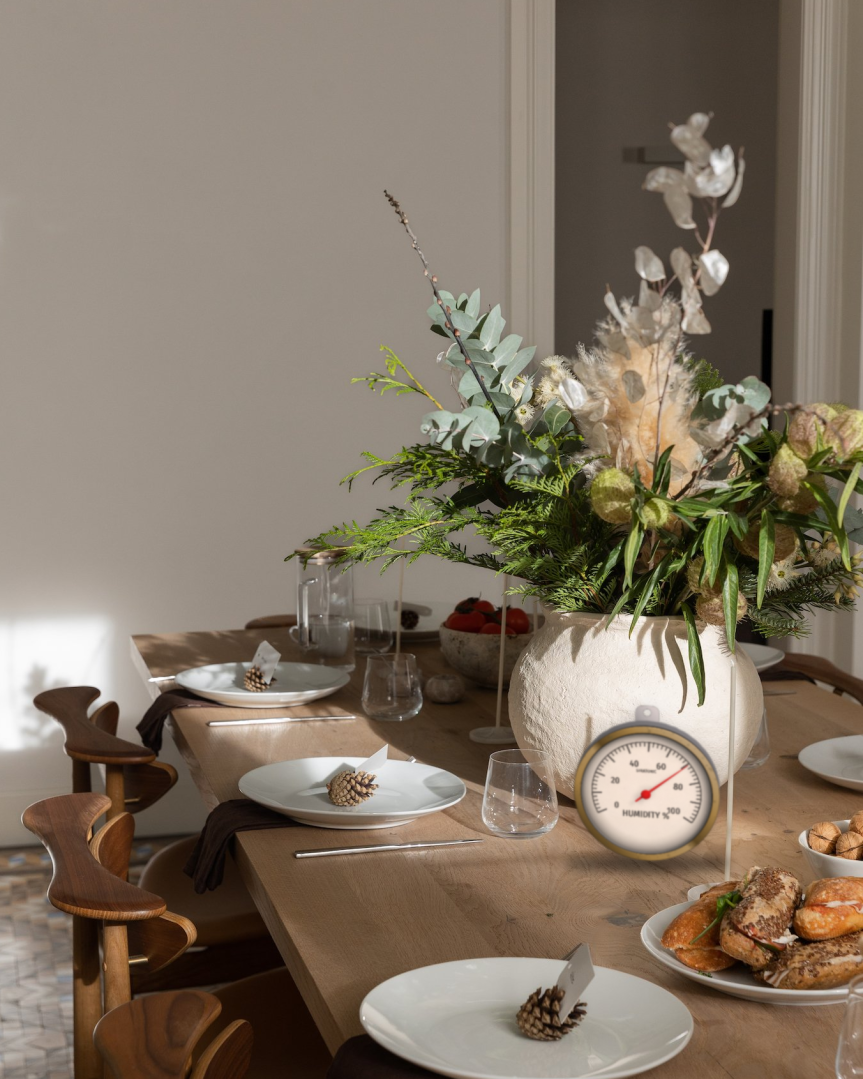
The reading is 70,%
